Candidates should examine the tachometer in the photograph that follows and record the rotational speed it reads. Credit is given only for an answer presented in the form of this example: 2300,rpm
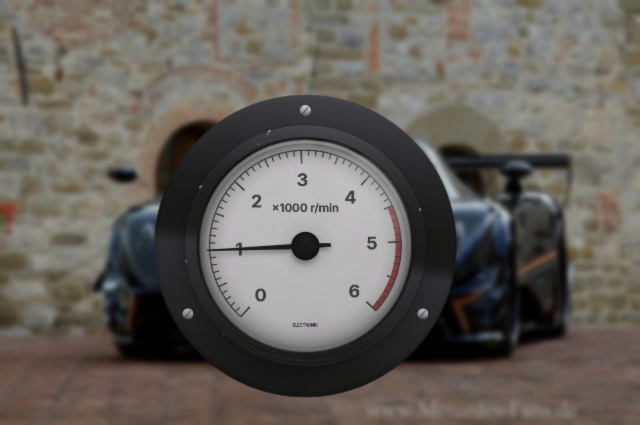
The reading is 1000,rpm
